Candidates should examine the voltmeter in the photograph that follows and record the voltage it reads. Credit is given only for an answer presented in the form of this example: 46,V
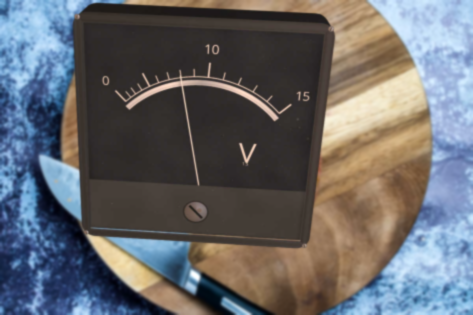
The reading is 8,V
